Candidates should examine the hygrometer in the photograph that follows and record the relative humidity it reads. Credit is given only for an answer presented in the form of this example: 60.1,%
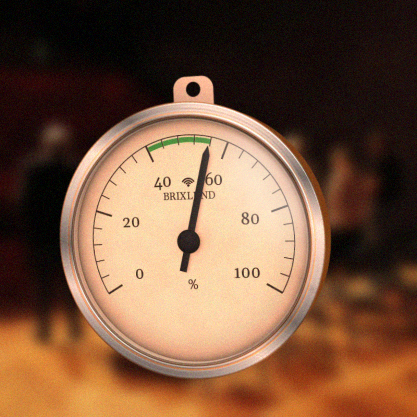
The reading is 56,%
